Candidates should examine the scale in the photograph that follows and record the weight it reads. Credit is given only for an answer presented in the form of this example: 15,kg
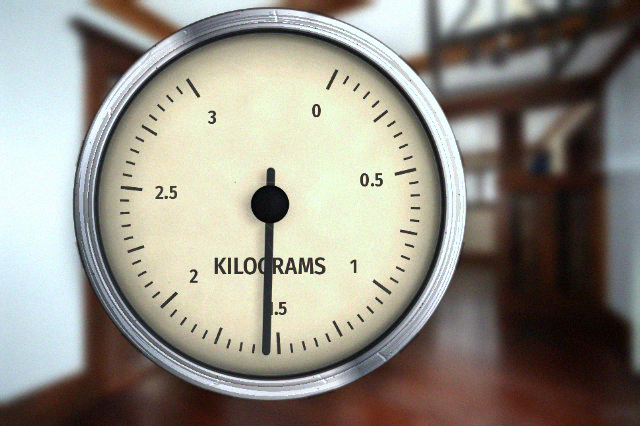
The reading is 1.55,kg
